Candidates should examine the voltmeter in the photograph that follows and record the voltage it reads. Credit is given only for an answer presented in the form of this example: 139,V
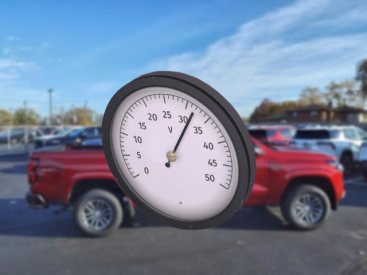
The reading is 32,V
